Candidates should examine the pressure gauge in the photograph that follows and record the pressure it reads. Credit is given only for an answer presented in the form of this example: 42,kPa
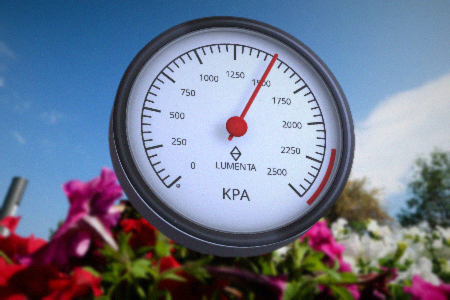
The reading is 1500,kPa
